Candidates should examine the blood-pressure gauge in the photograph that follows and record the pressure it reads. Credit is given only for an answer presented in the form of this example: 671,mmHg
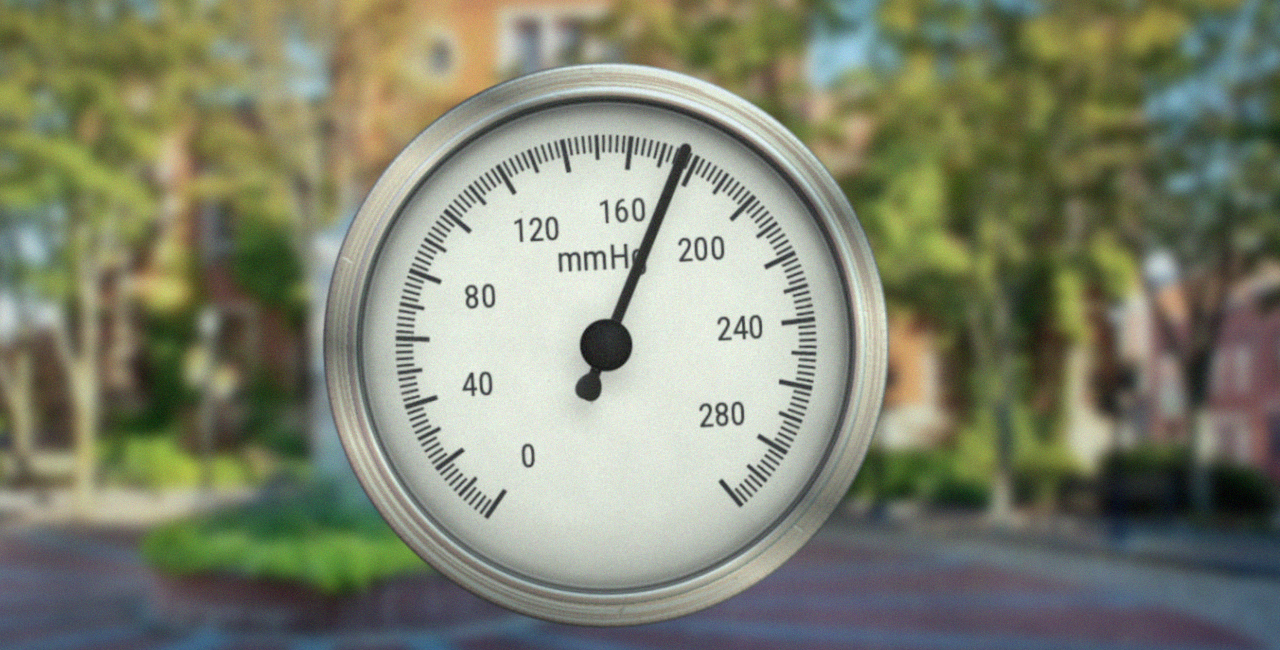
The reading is 176,mmHg
